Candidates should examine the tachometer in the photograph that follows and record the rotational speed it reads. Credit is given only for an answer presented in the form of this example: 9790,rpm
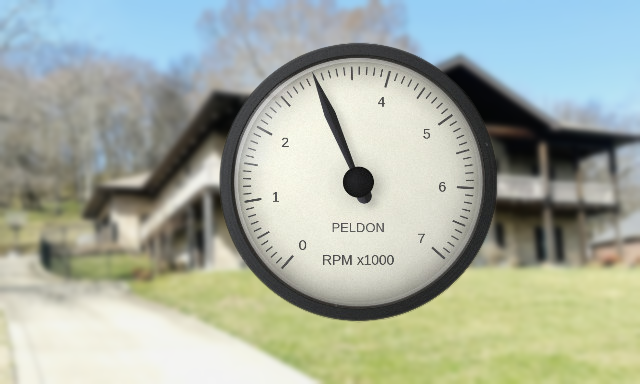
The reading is 3000,rpm
